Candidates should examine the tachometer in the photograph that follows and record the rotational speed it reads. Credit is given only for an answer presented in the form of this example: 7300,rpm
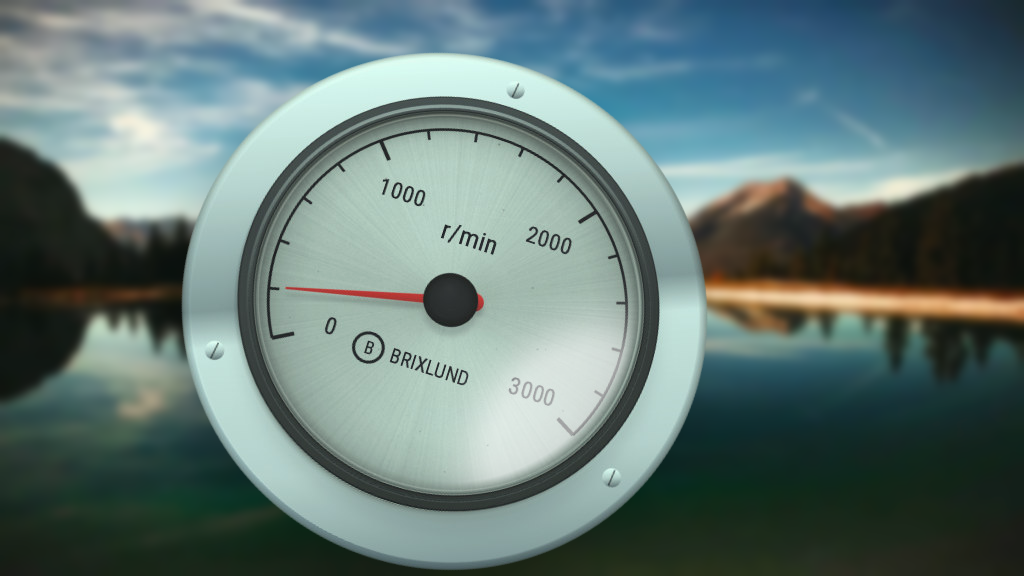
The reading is 200,rpm
